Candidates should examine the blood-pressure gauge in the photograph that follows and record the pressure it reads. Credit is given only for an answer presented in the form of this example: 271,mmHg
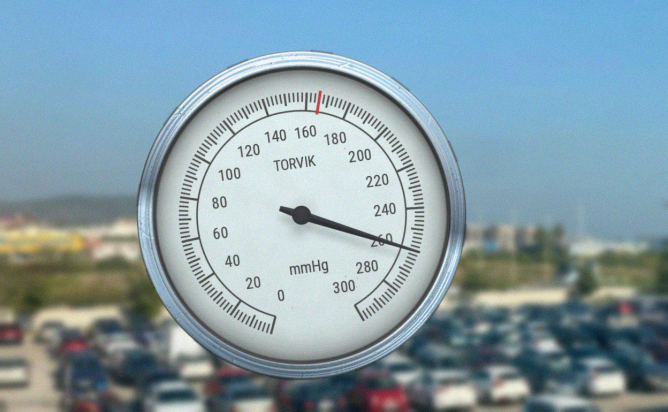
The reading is 260,mmHg
